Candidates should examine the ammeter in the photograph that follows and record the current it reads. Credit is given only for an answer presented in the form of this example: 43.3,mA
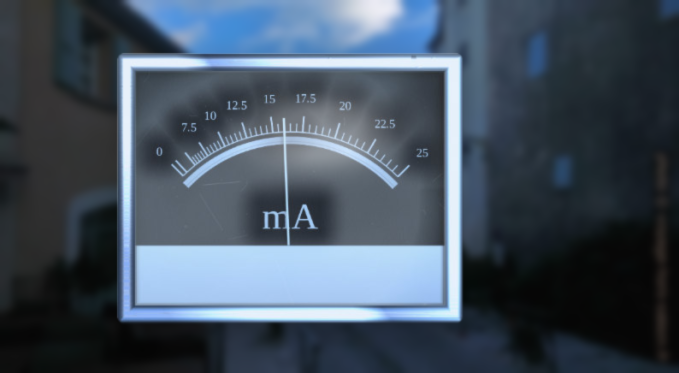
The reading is 16,mA
